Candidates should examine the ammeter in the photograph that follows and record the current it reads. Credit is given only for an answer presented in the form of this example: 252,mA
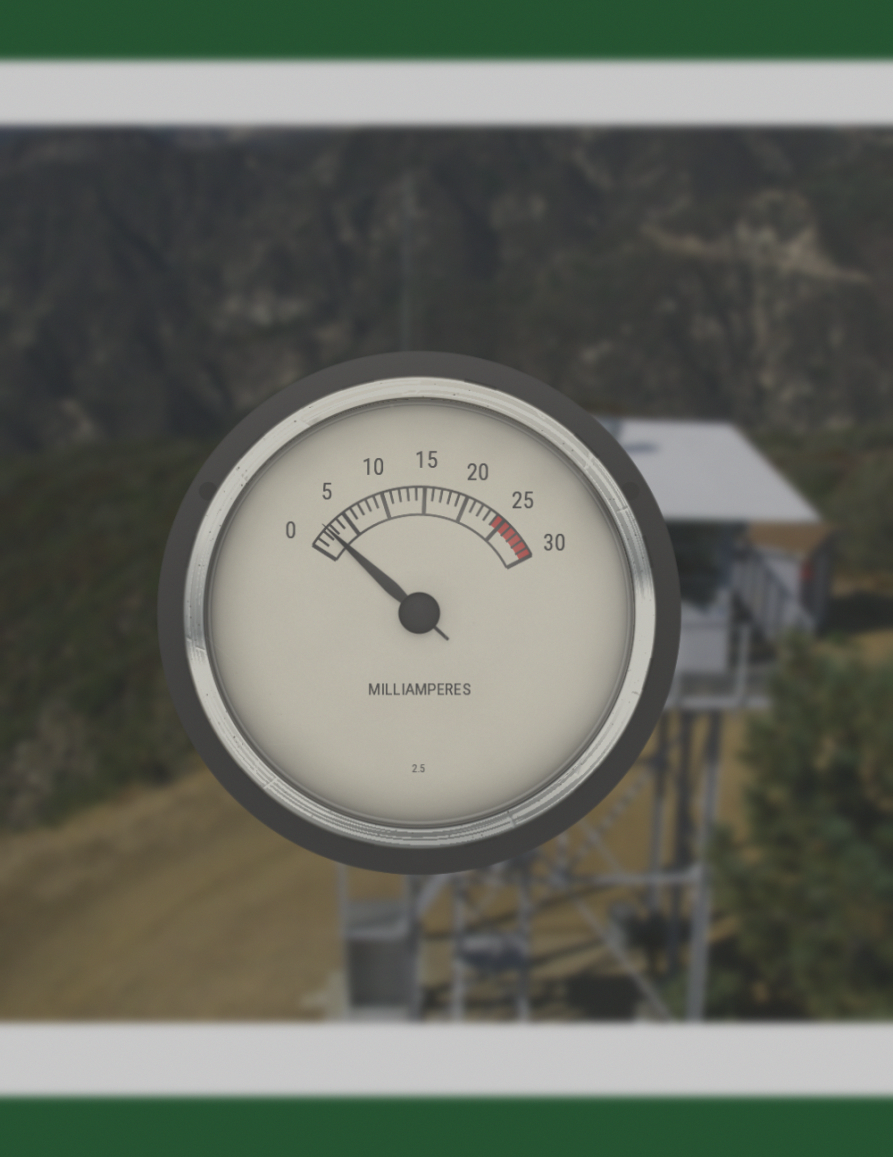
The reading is 2.5,mA
